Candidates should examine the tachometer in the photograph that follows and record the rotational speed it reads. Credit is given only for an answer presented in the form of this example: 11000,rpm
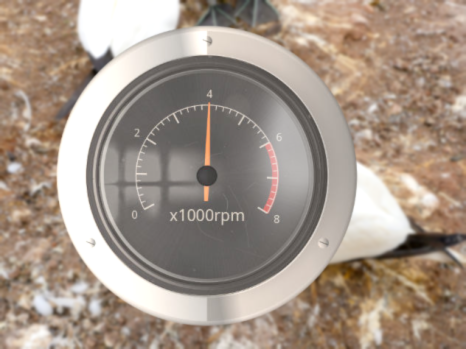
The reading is 4000,rpm
